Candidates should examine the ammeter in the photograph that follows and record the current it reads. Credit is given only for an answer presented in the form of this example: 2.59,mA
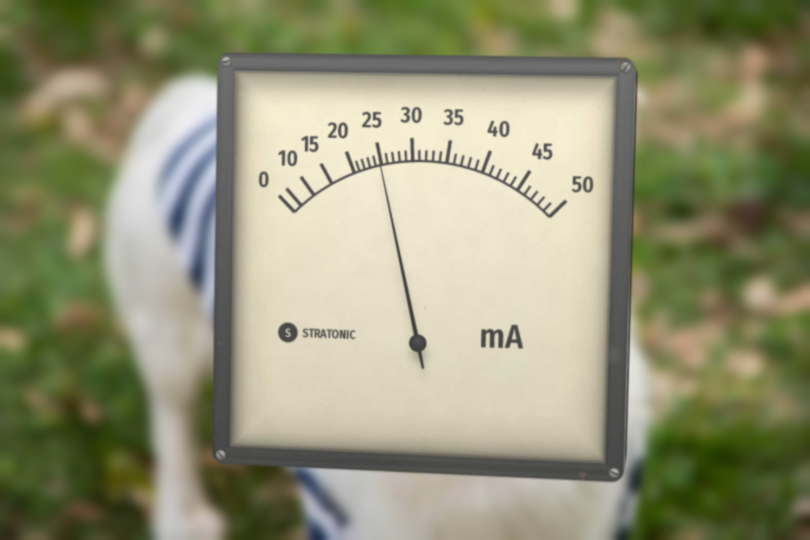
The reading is 25,mA
